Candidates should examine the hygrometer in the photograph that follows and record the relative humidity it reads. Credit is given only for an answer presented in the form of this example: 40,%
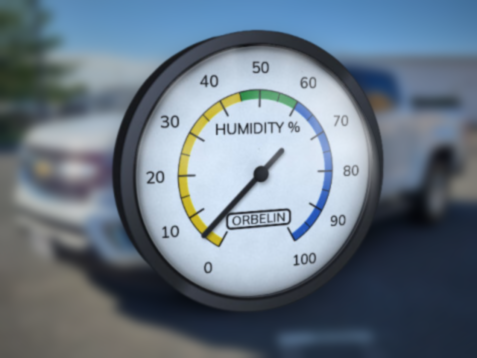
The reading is 5,%
